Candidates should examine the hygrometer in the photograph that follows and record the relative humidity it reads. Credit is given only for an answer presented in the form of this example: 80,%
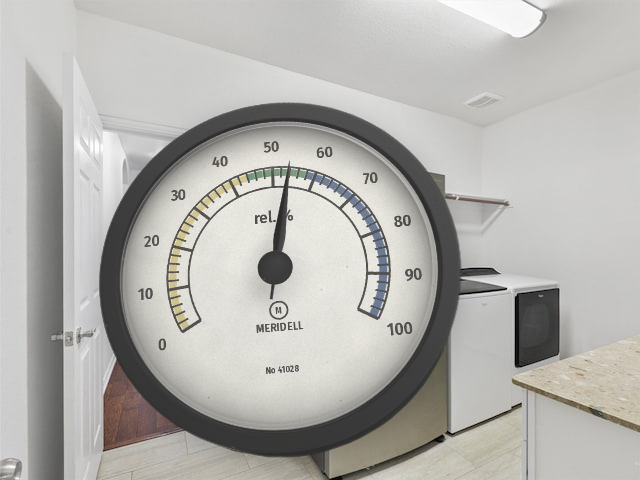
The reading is 54,%
